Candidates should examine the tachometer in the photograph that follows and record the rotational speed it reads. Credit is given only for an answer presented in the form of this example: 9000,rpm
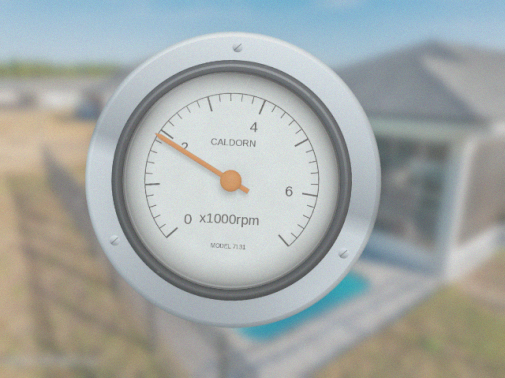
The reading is 1900,rpm
